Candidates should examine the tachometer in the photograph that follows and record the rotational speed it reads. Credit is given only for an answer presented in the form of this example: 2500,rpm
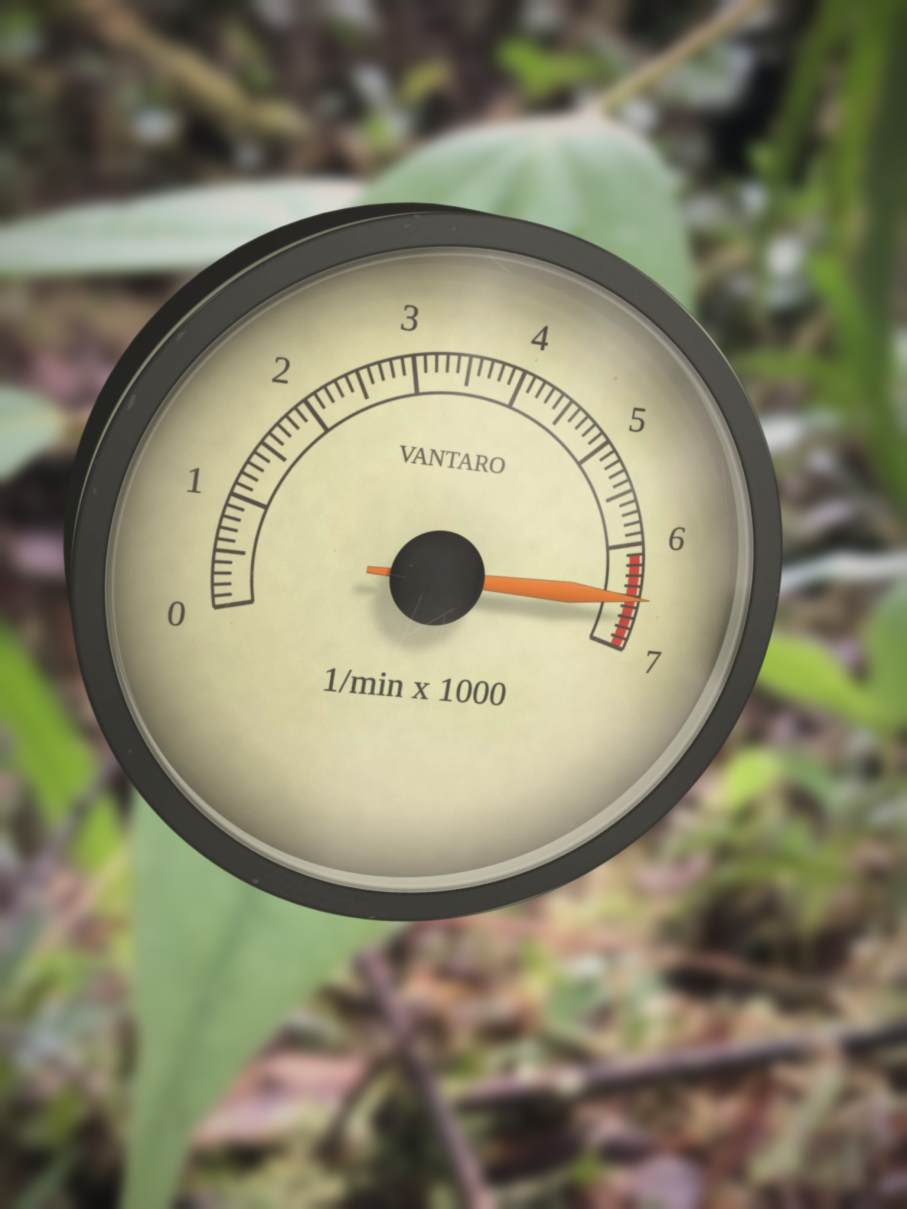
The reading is 6500,rpm
